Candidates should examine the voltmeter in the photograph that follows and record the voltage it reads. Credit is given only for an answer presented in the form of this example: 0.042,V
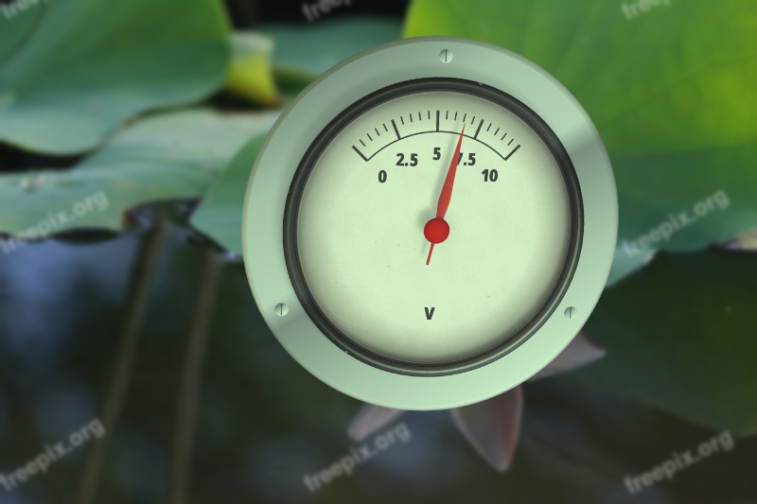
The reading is 6.5,V
